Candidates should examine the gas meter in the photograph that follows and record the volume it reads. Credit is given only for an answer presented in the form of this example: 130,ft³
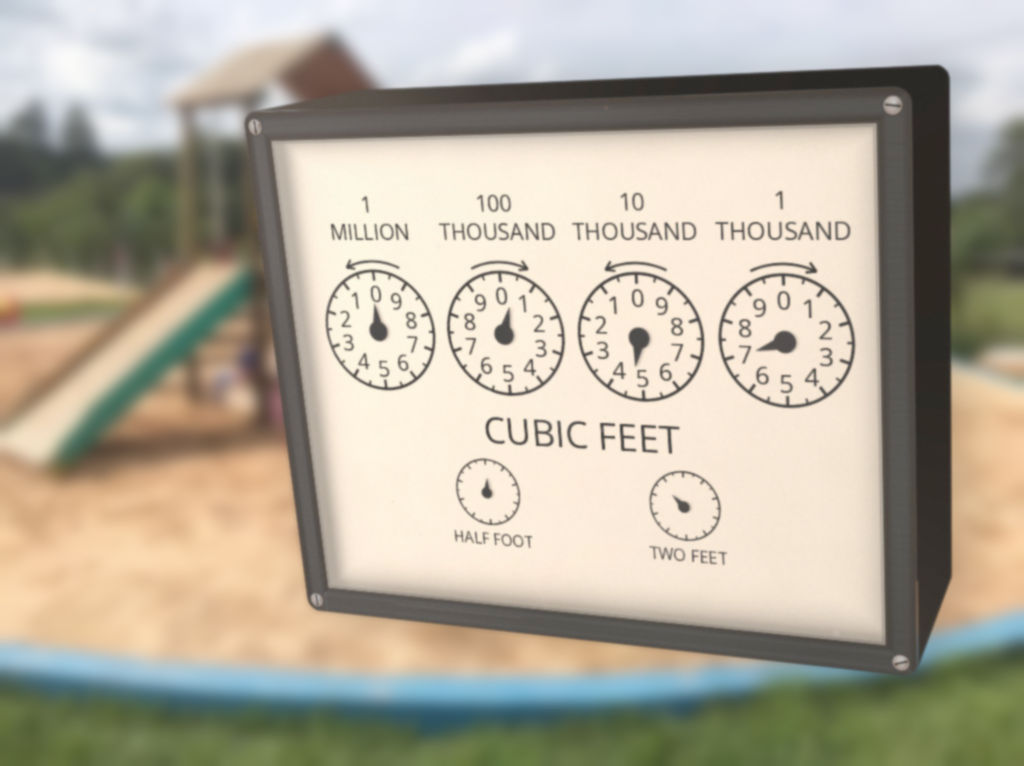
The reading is 4700,ft³
